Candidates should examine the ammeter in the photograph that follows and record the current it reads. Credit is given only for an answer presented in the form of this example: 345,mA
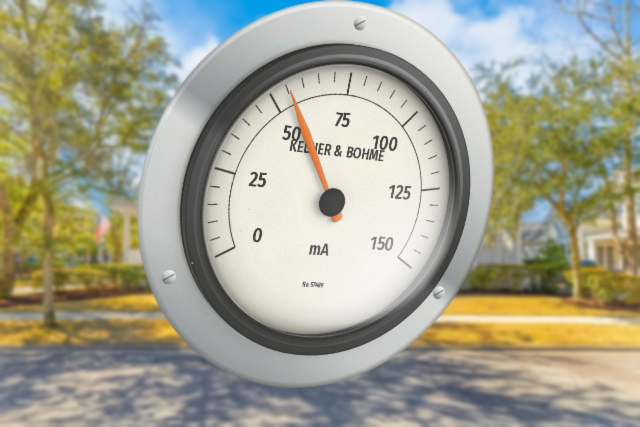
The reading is 55,mA
